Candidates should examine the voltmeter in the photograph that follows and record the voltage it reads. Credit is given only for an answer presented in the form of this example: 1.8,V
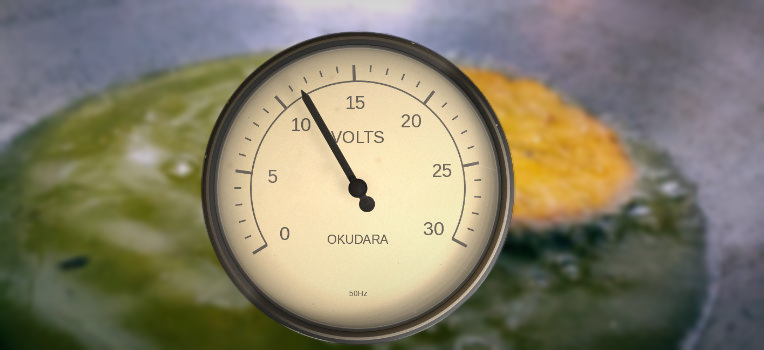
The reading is 11.5,V
